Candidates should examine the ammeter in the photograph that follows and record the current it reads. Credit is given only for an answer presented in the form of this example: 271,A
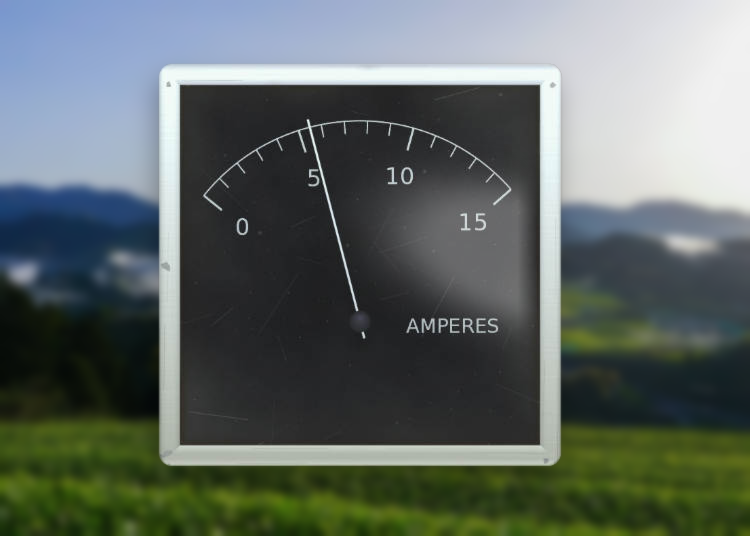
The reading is 5.5,A
